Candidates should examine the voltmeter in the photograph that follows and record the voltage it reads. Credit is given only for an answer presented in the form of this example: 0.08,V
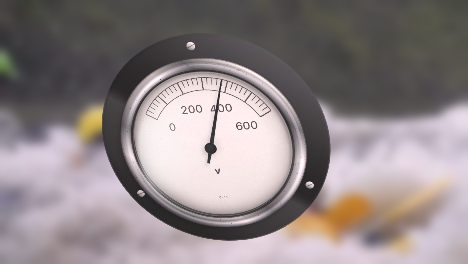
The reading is 380,V
